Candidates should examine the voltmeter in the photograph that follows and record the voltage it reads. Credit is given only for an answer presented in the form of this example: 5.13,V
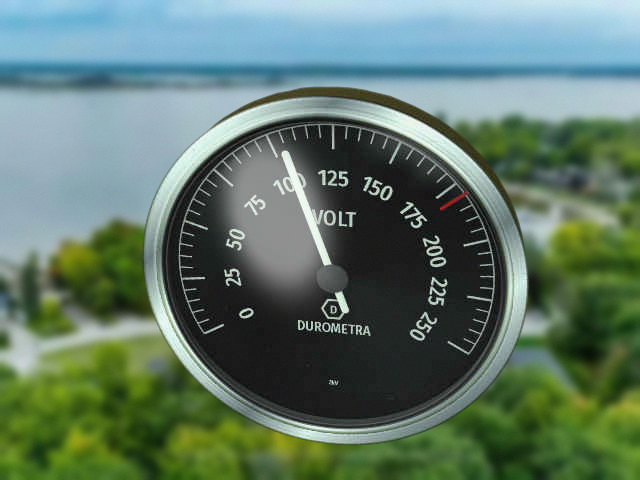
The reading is 105,V
